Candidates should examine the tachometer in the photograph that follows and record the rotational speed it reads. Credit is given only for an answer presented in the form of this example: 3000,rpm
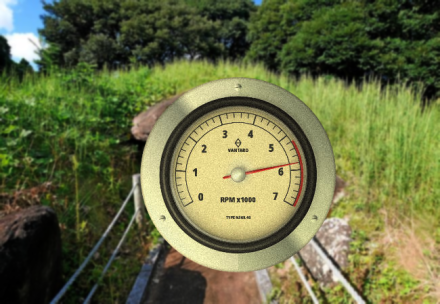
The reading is 5800,rpm
